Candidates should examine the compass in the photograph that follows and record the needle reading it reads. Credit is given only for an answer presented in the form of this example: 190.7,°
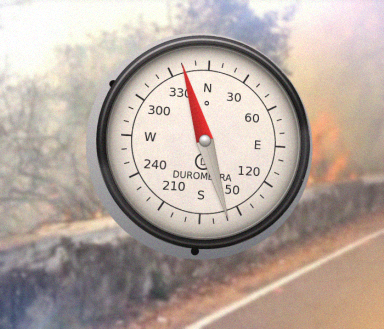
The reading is 340,°
